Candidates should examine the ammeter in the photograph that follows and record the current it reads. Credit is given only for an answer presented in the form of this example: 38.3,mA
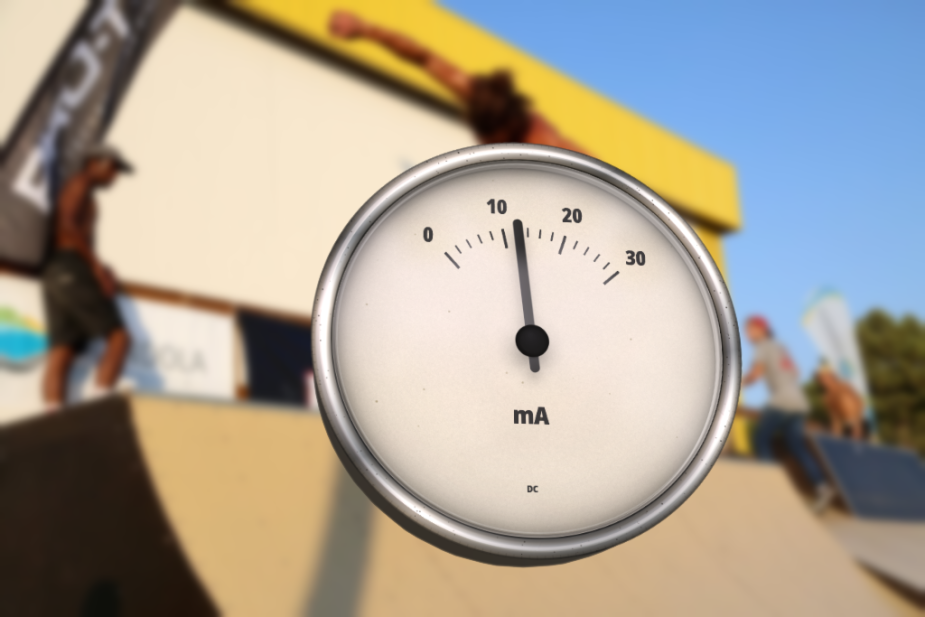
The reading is 12,mA
